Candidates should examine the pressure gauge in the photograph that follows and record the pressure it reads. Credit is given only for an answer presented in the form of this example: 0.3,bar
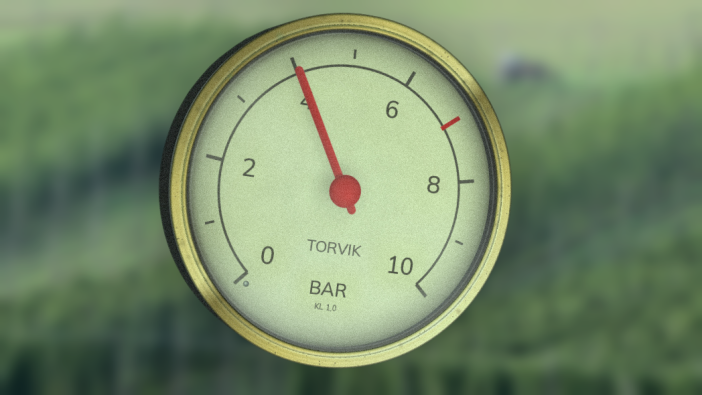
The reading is 4,bar
